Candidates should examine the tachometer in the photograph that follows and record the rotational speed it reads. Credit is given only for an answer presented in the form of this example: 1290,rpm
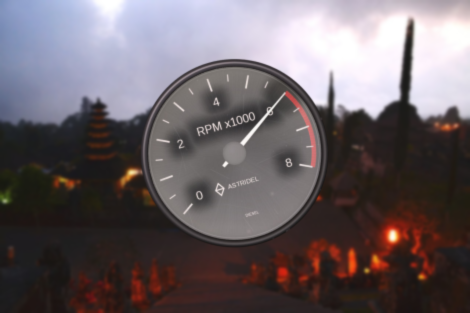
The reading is 6000,rpm
